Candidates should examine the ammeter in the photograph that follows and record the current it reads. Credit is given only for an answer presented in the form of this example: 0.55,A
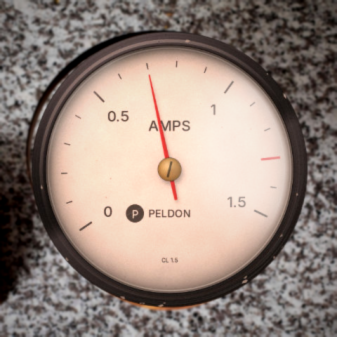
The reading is 0.7,A
